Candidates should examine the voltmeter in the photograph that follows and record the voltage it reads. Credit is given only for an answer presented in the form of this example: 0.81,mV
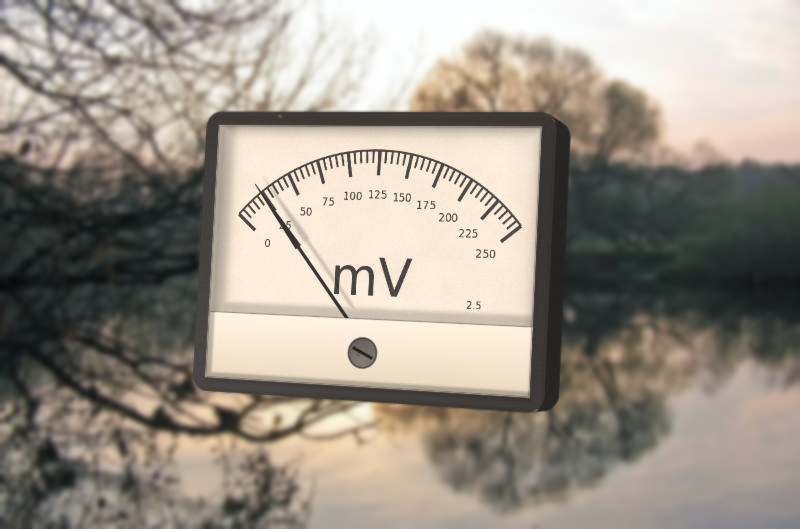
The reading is 25,mV
